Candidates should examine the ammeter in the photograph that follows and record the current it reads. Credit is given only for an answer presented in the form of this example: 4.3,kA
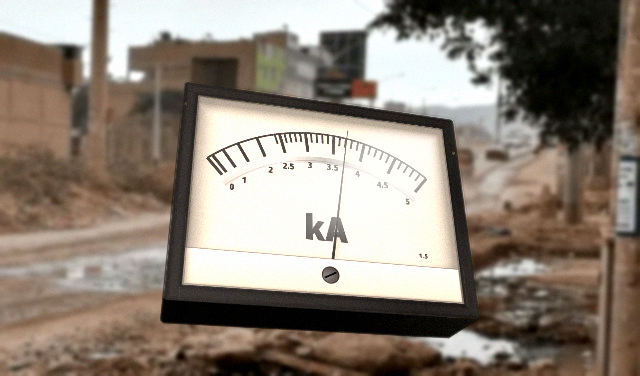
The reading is 3.7,kA
